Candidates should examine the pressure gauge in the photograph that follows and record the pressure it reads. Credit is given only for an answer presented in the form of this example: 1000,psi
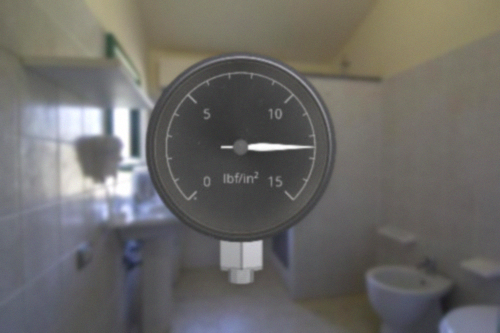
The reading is 12.5,psi
